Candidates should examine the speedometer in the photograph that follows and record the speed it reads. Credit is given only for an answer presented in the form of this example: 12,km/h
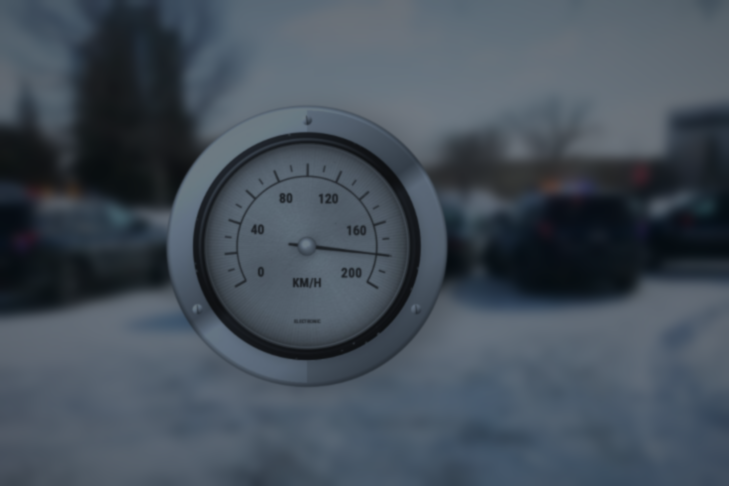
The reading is 180,km/h
